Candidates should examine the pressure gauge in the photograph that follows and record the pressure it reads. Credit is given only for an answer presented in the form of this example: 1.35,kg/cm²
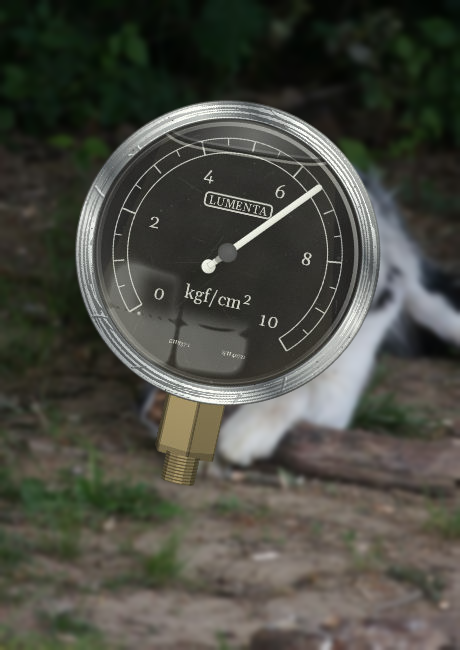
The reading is 6.5,kg/cm²
